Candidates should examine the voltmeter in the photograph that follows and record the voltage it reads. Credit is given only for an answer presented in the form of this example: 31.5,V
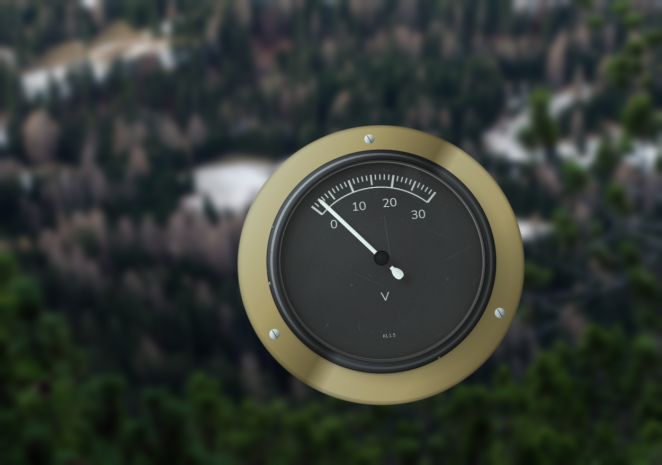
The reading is 2,V
